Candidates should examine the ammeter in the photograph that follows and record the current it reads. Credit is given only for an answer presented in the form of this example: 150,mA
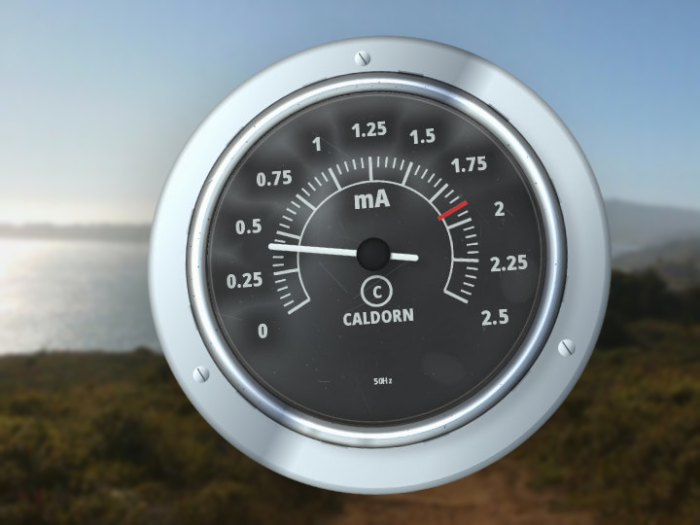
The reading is 0.4,mA
